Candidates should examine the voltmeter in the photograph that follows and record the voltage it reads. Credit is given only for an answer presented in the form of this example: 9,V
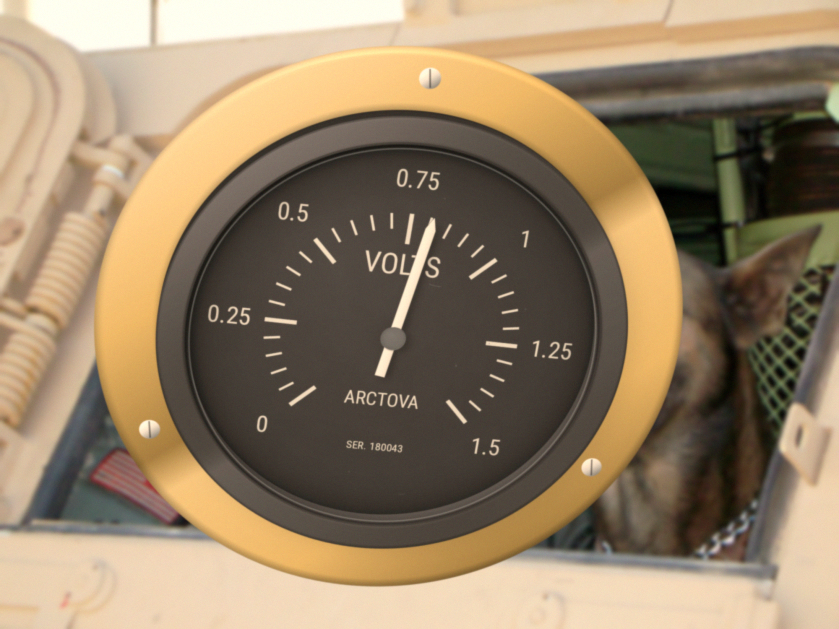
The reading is 0.8,V
